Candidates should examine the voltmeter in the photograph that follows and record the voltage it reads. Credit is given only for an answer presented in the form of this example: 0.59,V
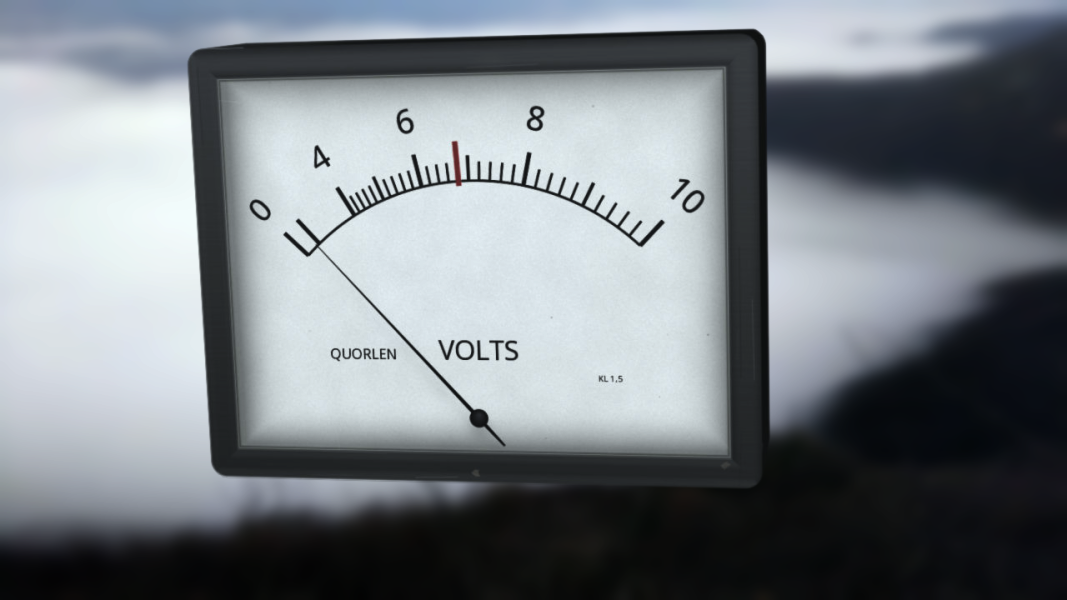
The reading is 2,V
